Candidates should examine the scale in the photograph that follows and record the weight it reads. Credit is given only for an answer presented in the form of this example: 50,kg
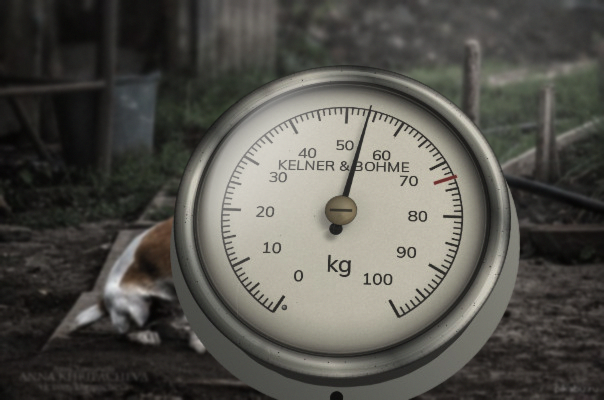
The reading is 54,kg
